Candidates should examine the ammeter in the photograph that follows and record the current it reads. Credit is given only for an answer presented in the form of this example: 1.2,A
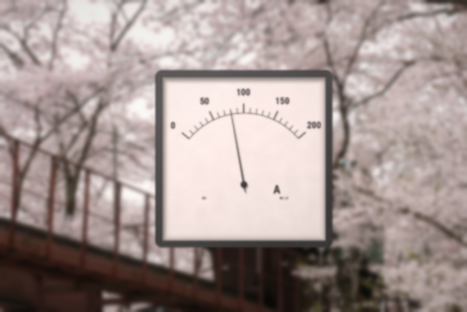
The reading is 80,A
